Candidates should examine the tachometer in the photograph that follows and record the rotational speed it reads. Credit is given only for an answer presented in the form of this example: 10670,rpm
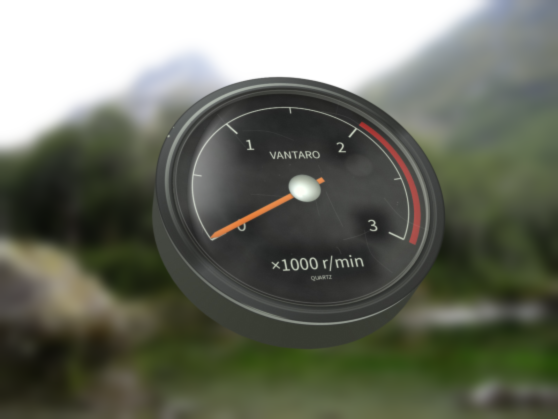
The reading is 0,rpm
